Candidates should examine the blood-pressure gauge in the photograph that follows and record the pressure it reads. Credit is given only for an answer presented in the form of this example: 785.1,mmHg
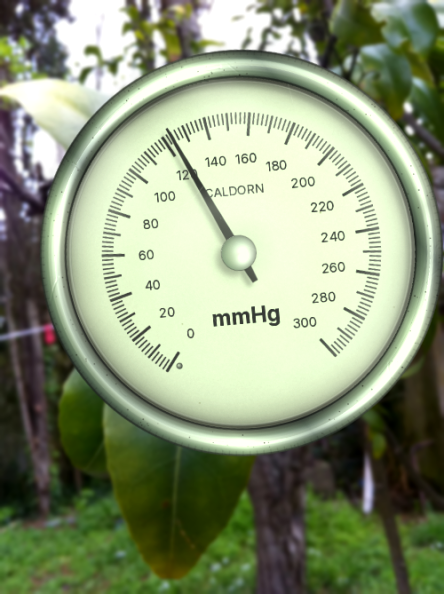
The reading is 124,mmHg
